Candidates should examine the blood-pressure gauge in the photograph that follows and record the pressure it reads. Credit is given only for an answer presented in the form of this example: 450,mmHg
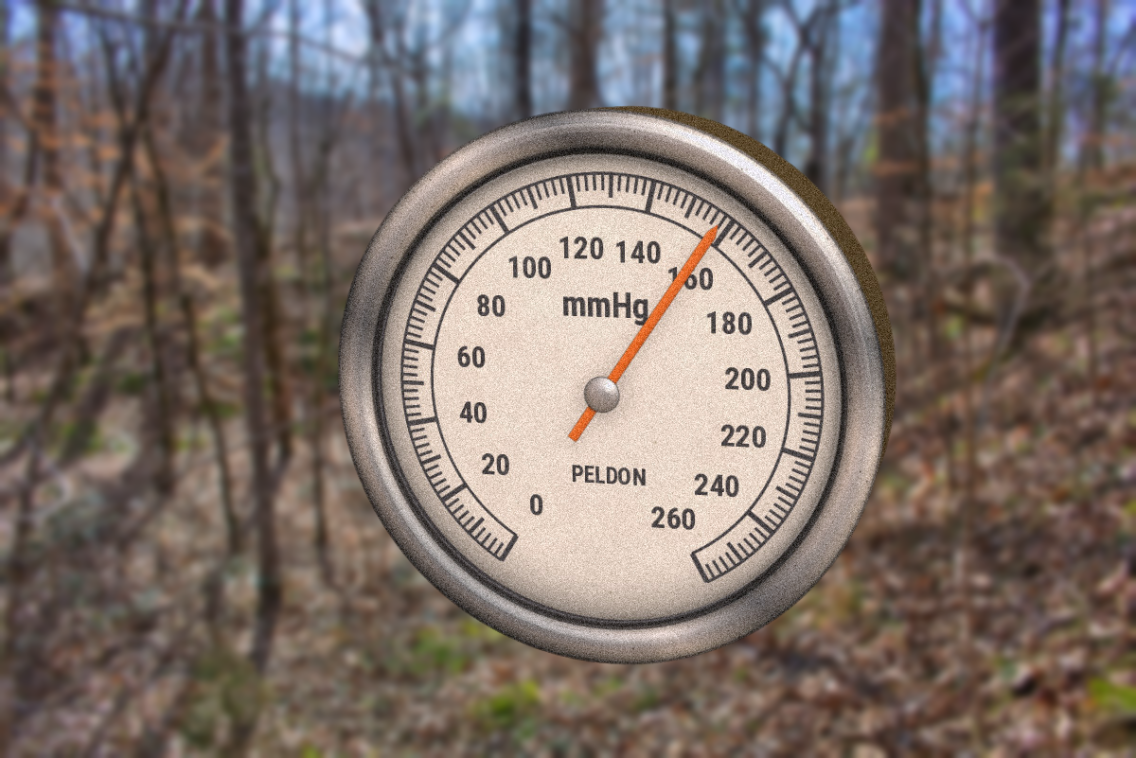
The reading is 158,mmHg
